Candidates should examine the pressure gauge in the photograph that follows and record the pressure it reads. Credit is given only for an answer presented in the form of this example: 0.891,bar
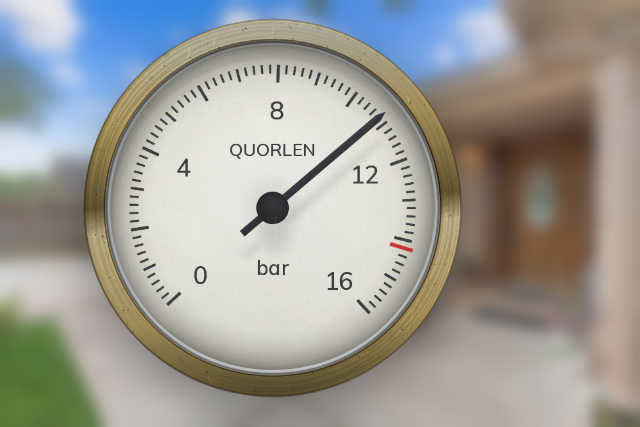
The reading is 10.8,bar
